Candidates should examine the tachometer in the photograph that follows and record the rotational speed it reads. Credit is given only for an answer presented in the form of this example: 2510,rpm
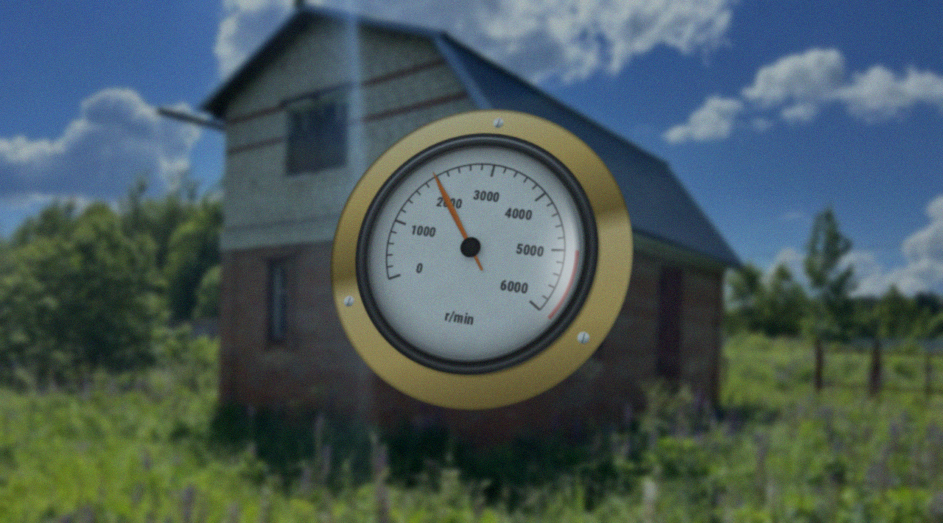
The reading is 2000,rpm
